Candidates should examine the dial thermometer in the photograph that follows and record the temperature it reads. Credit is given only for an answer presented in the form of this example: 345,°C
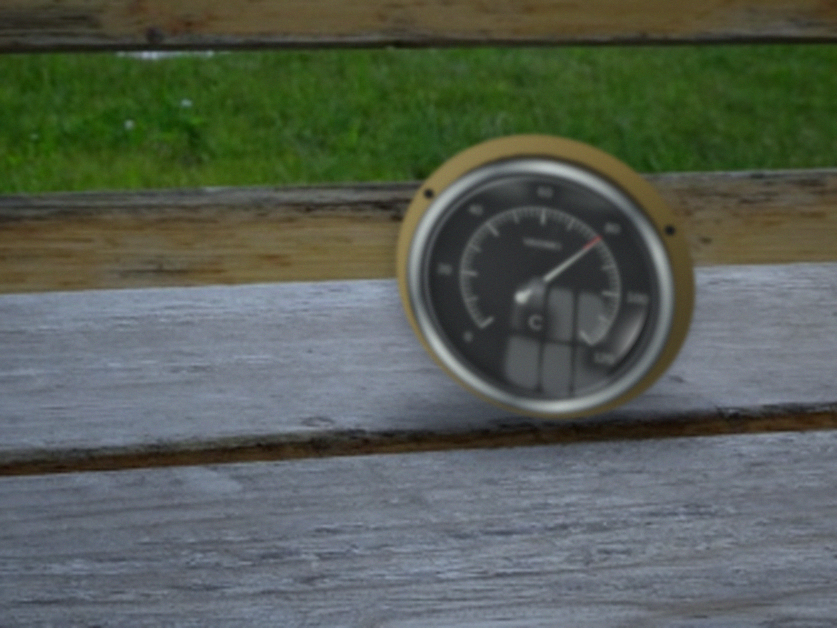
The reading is 80,°C
